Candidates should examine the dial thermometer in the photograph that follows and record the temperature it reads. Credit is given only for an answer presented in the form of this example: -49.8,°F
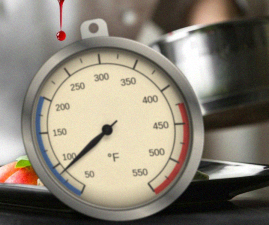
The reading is 87.5,°F
